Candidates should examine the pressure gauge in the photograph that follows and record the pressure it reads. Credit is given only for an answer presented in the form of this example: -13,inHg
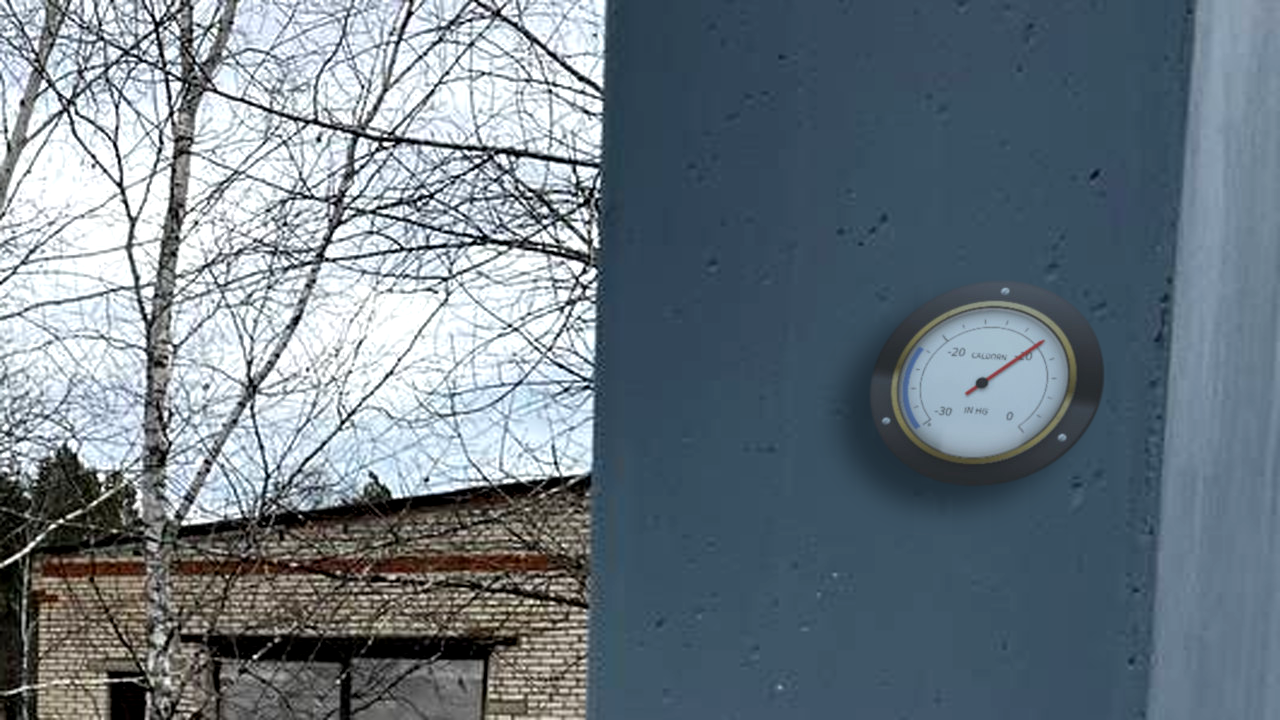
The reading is -10,inHg
